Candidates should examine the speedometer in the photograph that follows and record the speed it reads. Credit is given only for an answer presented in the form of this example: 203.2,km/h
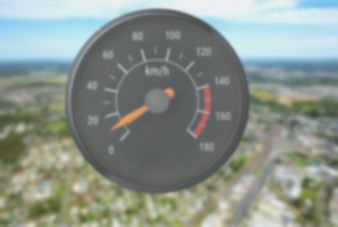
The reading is 10,km/h
